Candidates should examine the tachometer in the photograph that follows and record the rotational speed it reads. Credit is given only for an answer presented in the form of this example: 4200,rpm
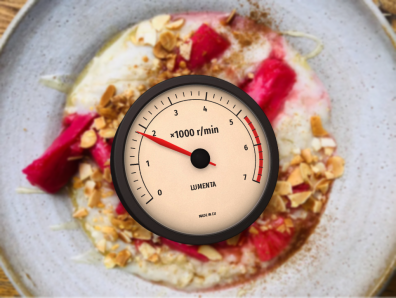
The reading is 1800,rpm
